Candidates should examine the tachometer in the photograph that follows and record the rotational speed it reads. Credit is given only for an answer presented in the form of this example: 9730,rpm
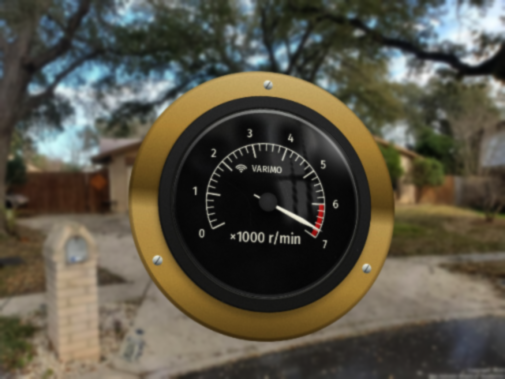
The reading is 6800,rpm
